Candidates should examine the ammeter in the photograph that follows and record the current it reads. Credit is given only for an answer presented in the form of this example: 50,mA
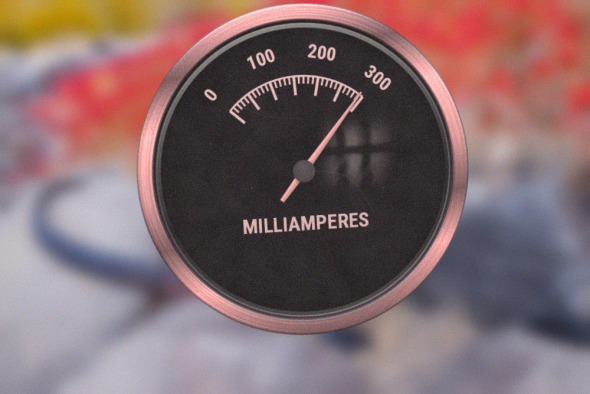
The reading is 290,mA
